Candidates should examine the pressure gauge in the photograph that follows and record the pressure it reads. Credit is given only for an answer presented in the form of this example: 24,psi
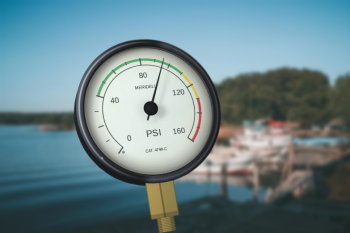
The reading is 95,psi
